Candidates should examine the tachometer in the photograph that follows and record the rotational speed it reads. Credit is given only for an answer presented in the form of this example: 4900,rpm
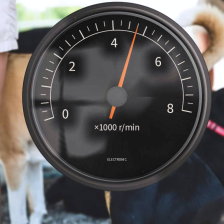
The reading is 4750,rpm
